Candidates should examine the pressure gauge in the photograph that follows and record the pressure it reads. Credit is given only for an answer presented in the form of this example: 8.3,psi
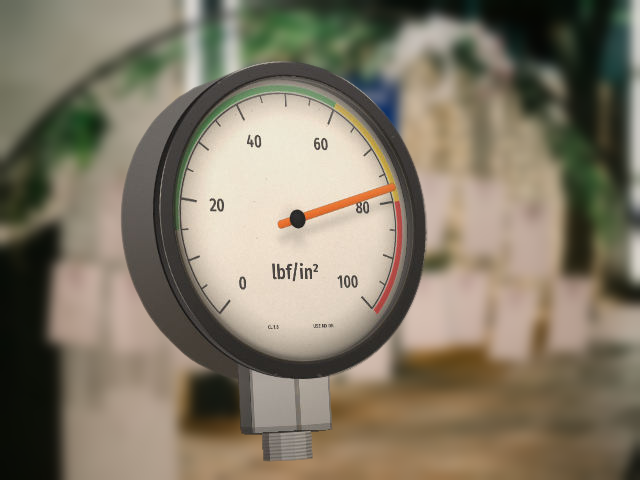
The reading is 77.5,psi
